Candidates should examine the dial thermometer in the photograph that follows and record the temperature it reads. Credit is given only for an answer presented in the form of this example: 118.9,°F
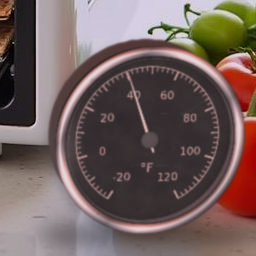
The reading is 40,°F
